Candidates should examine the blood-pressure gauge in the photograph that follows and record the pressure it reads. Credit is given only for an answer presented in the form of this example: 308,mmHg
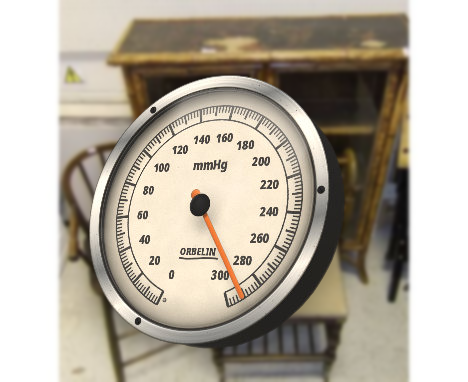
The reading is 290,mmHg
